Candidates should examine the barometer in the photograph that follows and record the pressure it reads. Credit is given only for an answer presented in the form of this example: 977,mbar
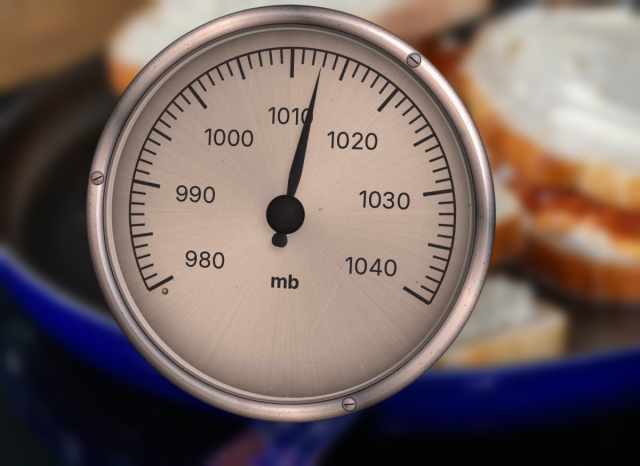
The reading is 1013,mbar
